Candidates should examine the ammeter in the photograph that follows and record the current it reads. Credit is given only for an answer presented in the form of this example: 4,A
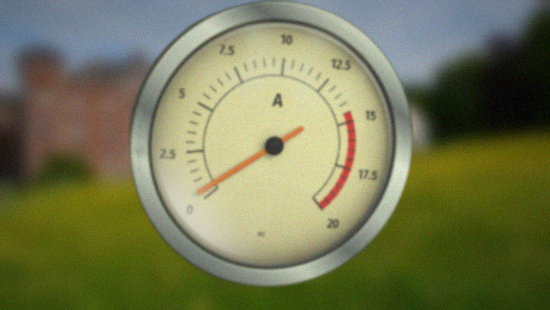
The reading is 0.5,A
